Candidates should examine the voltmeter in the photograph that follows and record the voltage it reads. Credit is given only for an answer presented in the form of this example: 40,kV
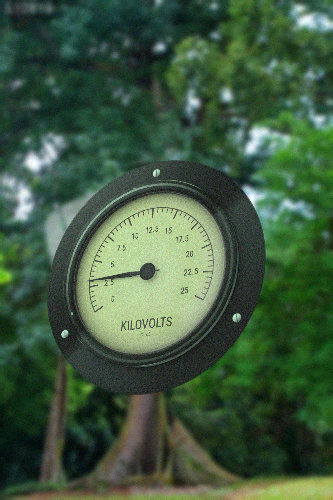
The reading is 3,kV
